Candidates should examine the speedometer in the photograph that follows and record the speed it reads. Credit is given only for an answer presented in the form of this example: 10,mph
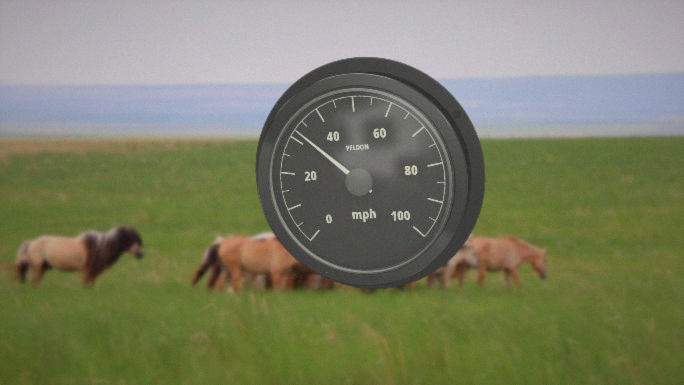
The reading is 32.5,mph
